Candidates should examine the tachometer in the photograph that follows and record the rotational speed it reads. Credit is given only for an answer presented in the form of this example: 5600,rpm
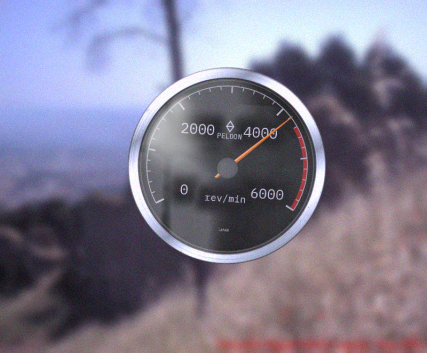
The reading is 4200,rpm
